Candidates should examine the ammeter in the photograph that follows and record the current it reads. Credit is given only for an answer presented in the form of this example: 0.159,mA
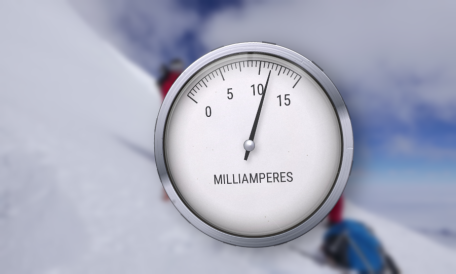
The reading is 11.5,mA
